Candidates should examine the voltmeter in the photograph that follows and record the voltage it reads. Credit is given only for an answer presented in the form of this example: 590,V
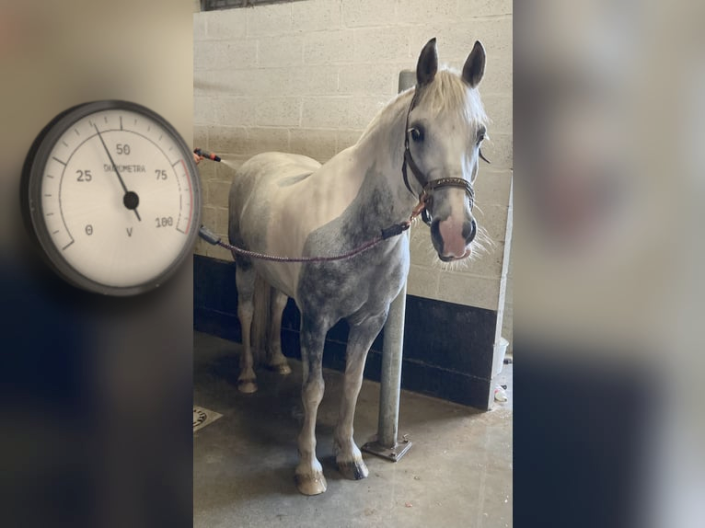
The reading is 40,V
